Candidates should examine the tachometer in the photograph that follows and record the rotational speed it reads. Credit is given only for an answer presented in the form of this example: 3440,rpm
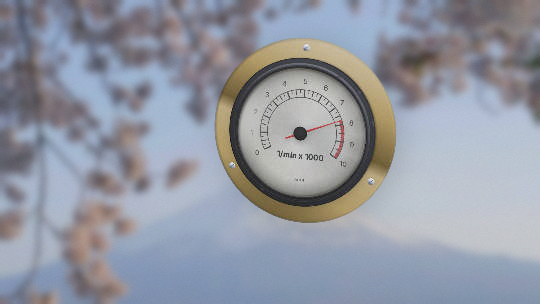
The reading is 7750,rpm
